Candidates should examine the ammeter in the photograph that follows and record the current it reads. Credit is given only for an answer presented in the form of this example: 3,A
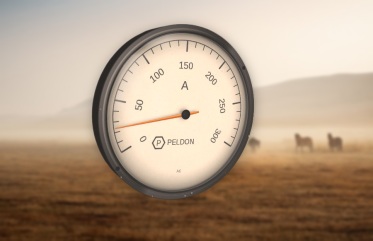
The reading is 25,A
